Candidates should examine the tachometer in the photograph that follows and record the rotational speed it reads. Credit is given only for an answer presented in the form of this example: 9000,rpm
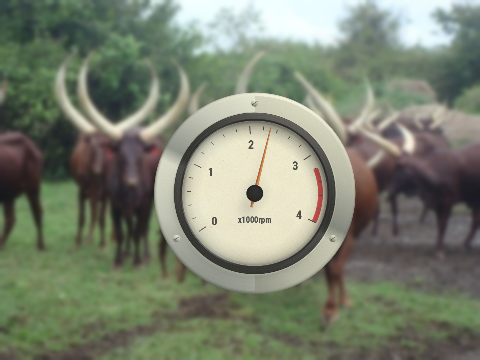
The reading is 2300,rpm
